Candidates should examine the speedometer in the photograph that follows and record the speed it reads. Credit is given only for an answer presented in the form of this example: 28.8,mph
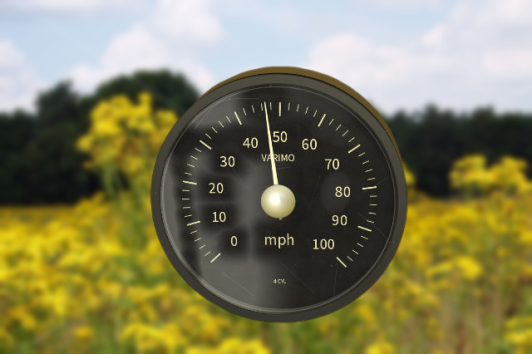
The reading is 47,mph
